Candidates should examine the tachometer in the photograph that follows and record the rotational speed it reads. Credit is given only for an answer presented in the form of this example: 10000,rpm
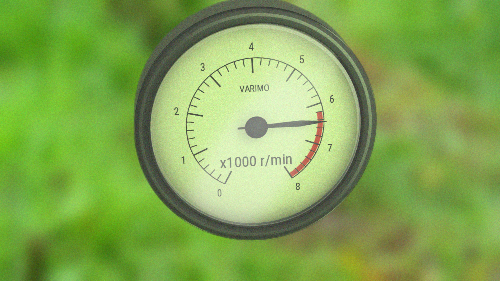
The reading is 6400,rpm
